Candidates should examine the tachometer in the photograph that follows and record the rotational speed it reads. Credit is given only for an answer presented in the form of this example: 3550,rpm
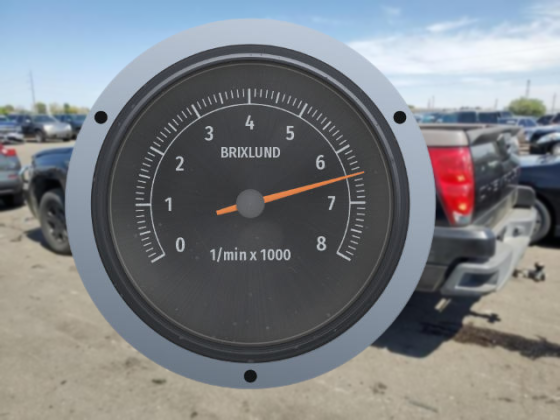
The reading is 6500,rpm
